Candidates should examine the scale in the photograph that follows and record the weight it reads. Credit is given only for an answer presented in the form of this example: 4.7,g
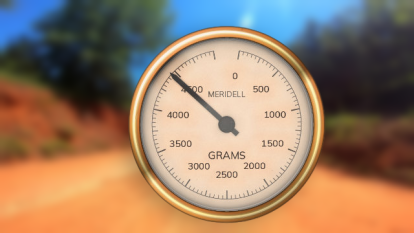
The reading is 4450,g
